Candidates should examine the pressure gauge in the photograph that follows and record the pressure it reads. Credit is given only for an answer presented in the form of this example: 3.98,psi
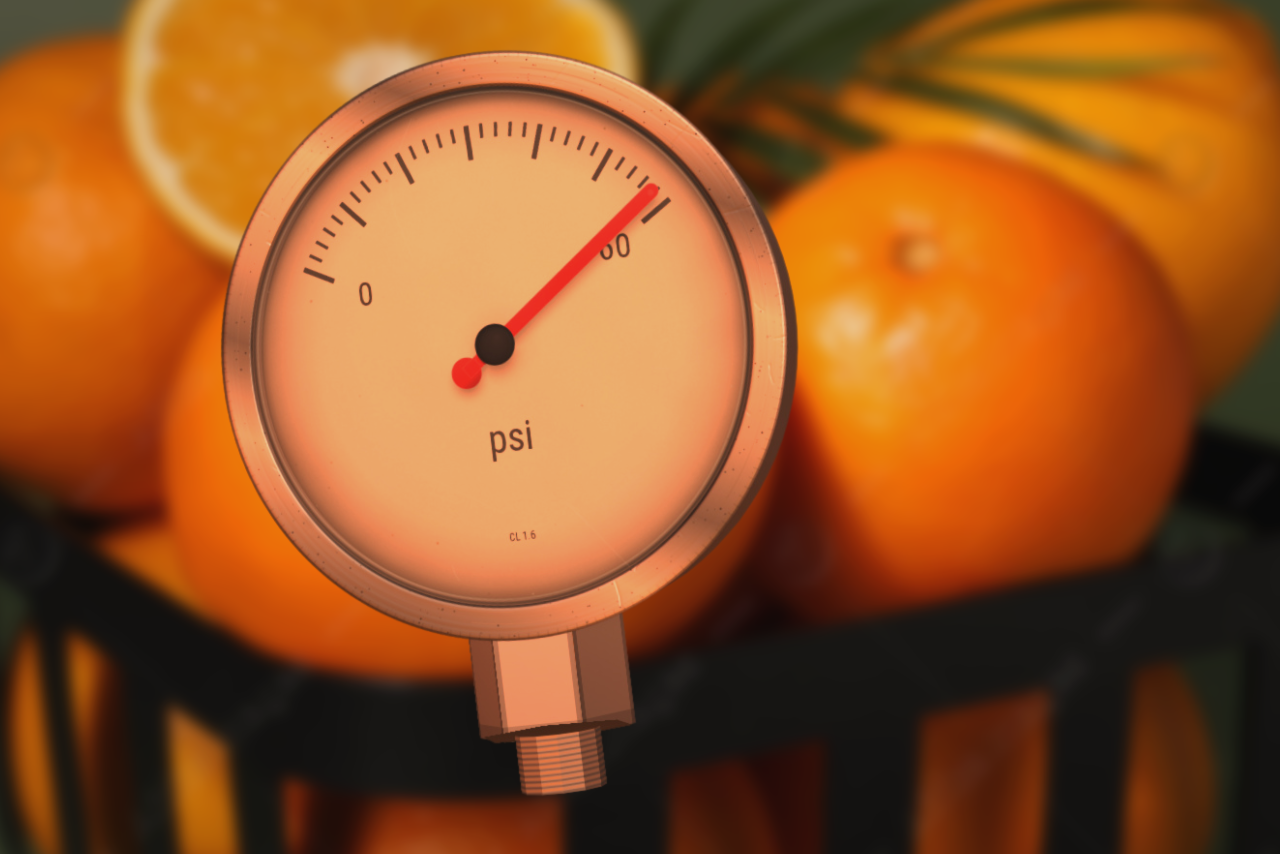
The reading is 58,psi
